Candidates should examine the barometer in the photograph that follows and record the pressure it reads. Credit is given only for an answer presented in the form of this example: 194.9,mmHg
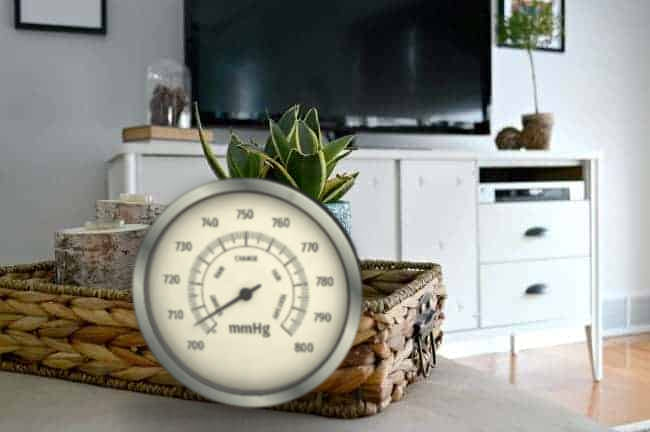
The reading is 705,mmHg
